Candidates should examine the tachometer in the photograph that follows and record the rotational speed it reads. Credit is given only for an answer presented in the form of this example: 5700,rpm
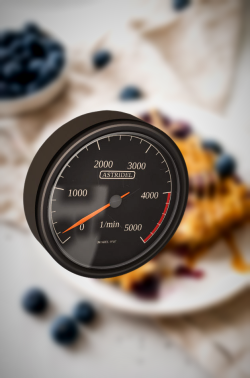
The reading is 200,rpm
